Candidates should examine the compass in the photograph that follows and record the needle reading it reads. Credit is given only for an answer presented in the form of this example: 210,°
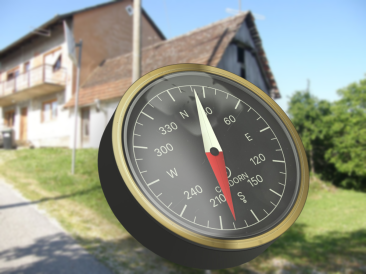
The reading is 200,°
